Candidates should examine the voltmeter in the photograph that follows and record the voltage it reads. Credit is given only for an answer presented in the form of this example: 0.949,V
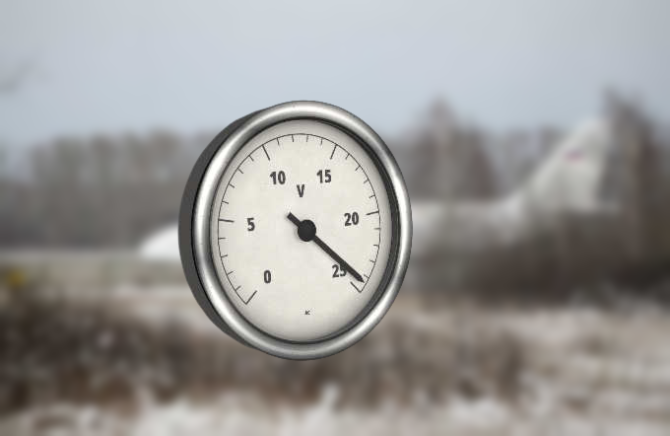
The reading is 24.5,V
